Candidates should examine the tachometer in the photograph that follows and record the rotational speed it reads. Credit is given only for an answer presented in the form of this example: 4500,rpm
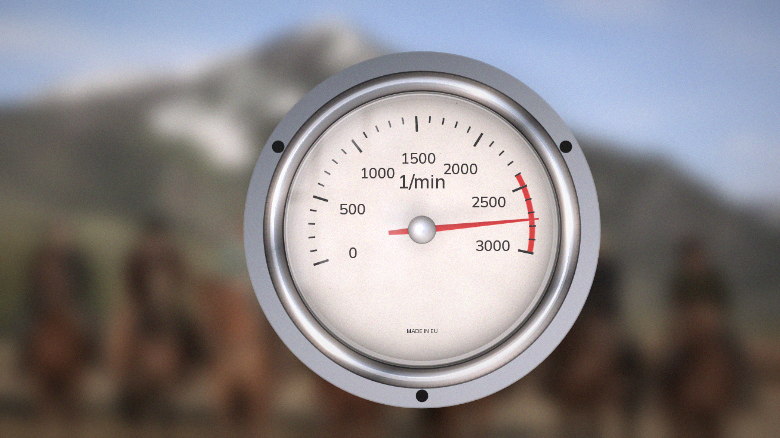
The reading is 2750,rpm
